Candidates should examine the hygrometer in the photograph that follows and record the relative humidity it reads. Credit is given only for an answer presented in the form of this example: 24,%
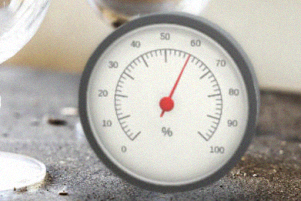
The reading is 60,%
